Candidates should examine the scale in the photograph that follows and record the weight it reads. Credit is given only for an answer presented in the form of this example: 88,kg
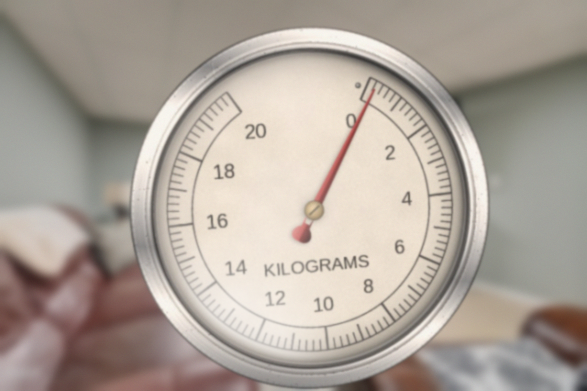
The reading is 0.2,kg
